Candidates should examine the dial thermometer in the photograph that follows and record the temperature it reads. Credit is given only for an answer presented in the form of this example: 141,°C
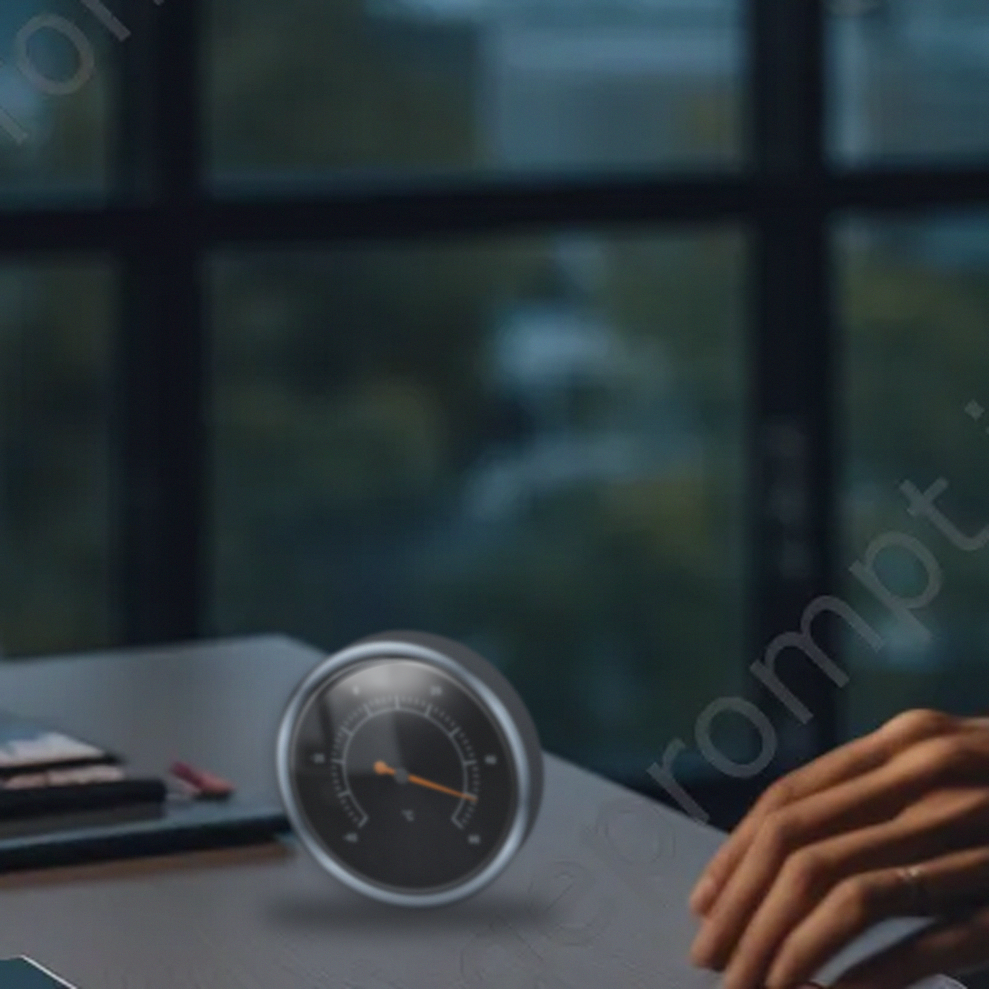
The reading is 50,°C
